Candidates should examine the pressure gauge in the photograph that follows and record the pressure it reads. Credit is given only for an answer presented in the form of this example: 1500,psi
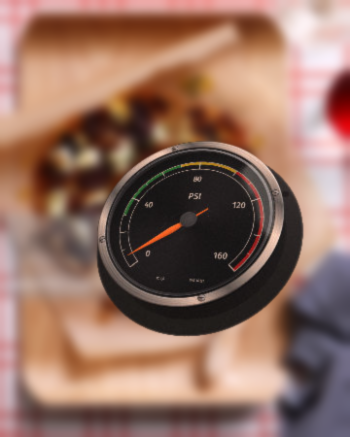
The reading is 5,psi
